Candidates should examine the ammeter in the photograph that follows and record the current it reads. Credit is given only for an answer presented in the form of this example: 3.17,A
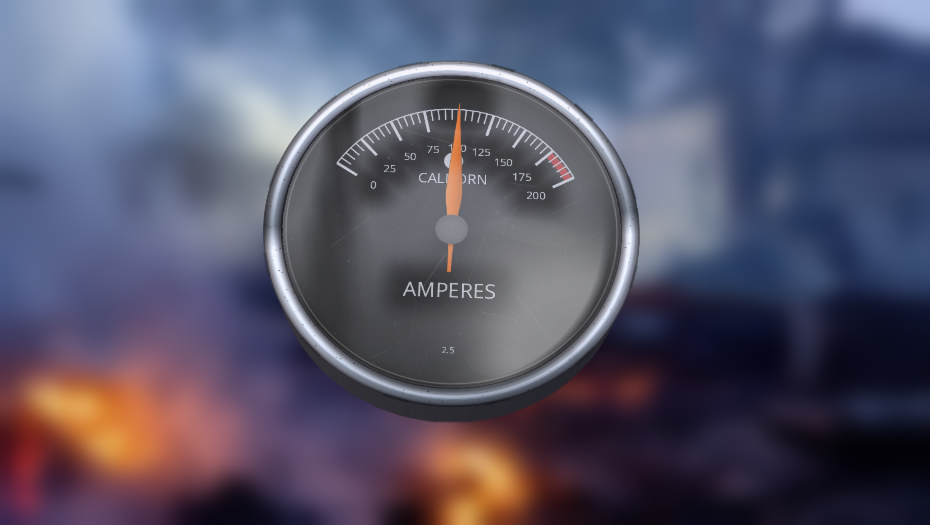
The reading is 100,A
